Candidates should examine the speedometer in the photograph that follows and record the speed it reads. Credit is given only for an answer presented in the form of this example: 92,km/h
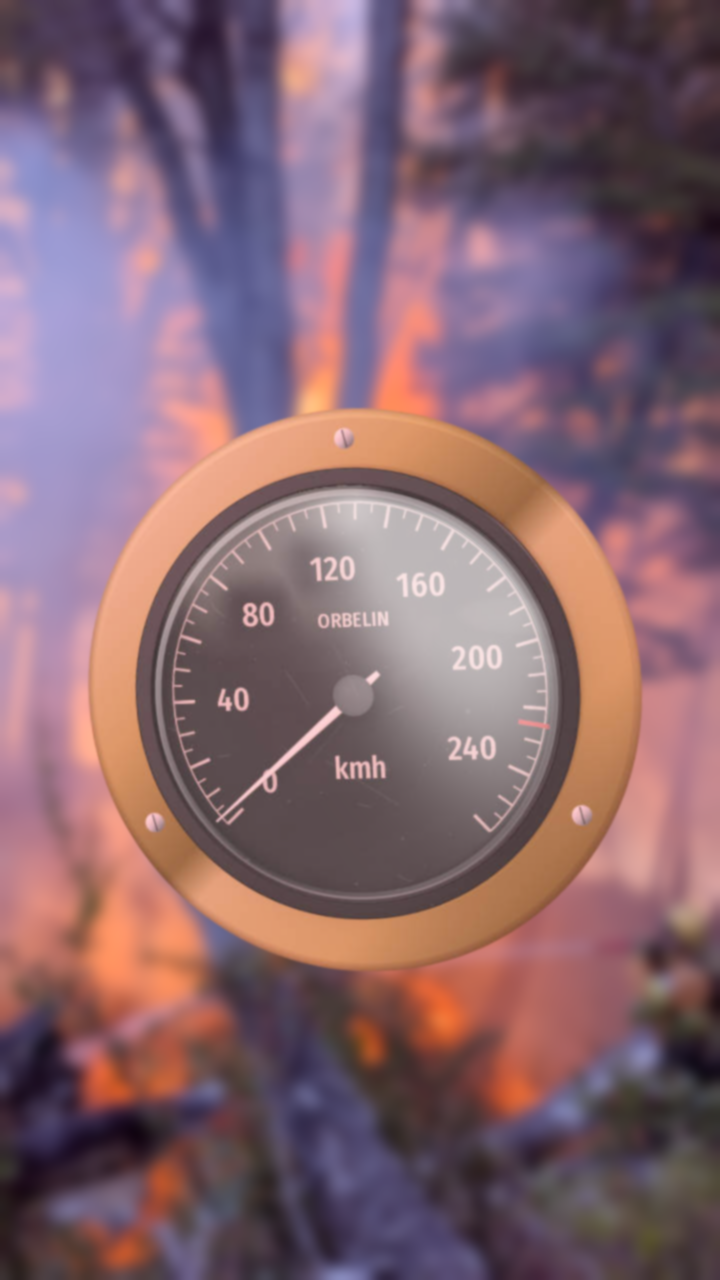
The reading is 2.5,km/h
